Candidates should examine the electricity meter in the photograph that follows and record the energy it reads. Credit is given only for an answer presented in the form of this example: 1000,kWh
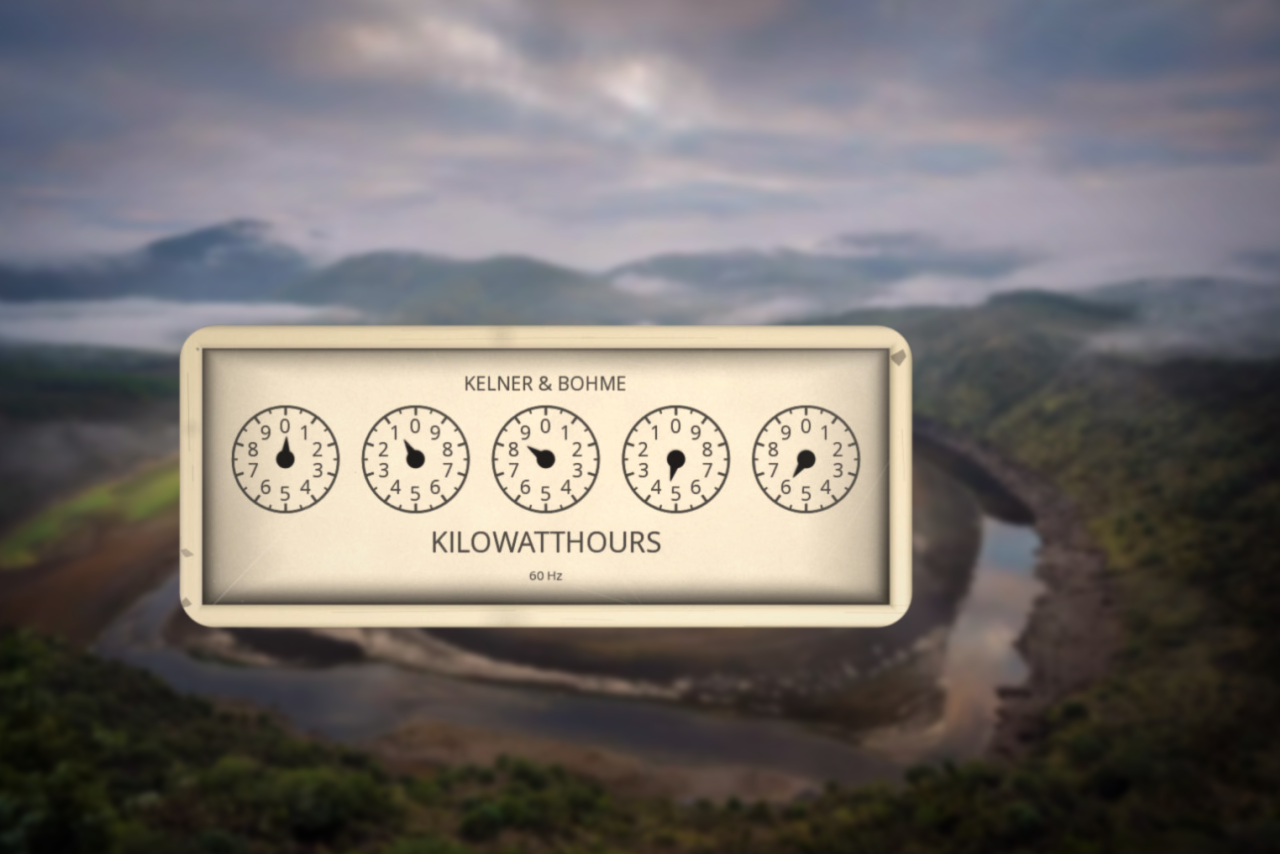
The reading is 846,kWh
